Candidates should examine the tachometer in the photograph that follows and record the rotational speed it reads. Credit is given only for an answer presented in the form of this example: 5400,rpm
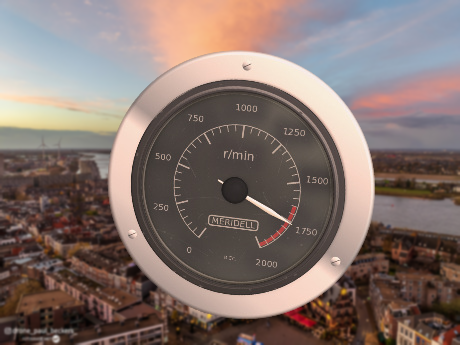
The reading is 1750,rpm
